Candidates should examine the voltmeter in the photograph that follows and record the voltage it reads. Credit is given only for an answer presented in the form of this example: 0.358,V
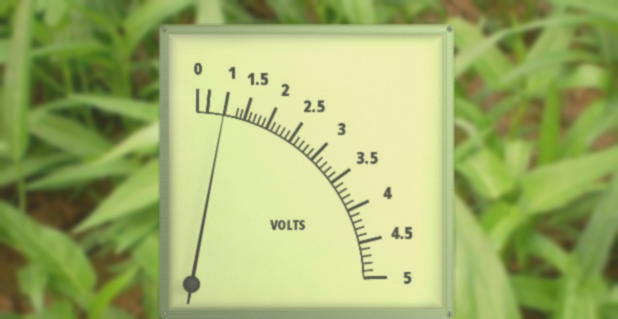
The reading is 1,V
